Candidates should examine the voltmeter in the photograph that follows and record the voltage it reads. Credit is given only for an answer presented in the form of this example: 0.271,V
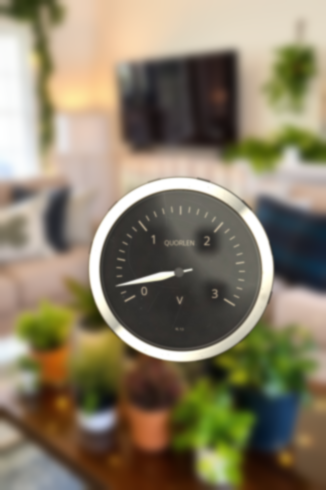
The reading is 0.2,V
